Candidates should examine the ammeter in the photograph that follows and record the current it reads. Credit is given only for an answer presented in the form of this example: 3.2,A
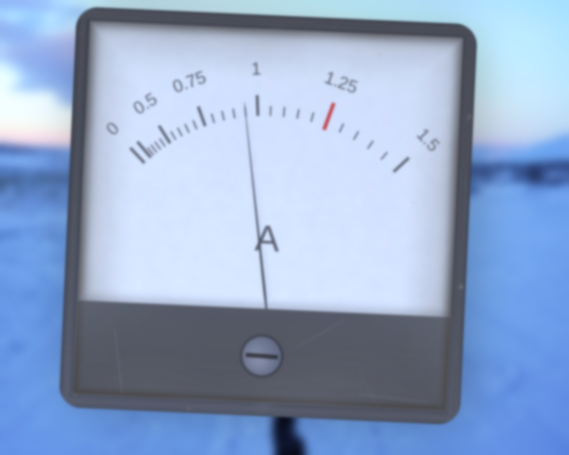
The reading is 0.95,A
